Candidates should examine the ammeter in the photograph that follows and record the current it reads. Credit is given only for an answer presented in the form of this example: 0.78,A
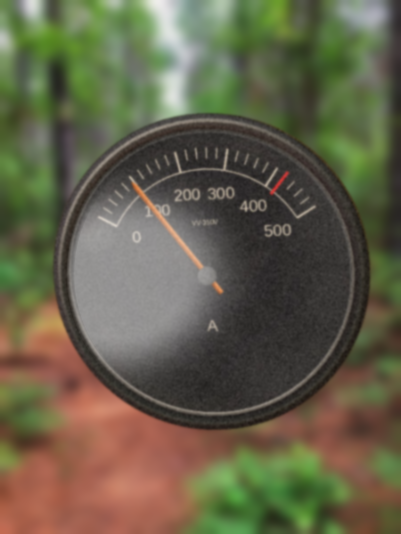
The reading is 100,A
